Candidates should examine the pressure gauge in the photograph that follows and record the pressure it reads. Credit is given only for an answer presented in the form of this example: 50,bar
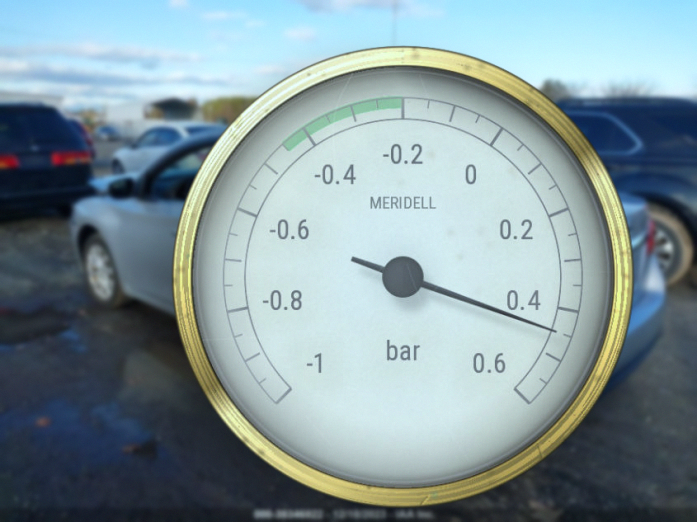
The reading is 0.45,bar
